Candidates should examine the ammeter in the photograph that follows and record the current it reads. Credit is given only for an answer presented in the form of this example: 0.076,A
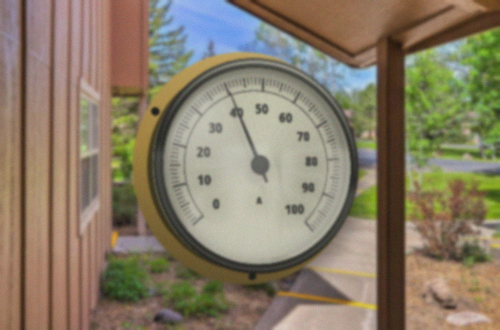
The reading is 40,A
